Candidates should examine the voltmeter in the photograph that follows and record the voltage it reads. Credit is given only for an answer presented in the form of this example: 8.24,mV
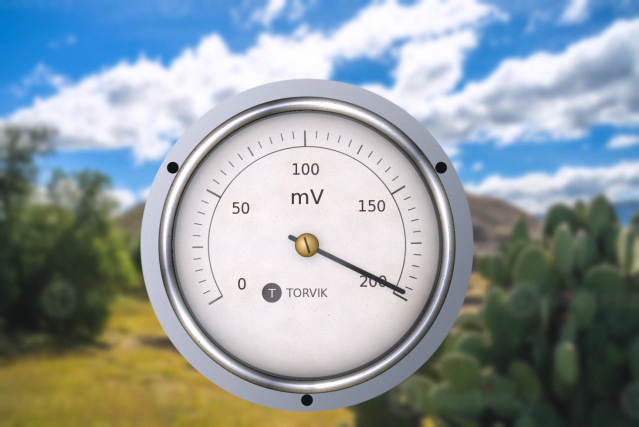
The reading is 197.5,mV
